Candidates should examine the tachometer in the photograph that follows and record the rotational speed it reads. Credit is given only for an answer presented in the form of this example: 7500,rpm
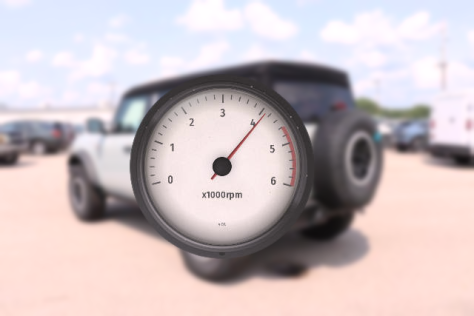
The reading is 4100,rpm
